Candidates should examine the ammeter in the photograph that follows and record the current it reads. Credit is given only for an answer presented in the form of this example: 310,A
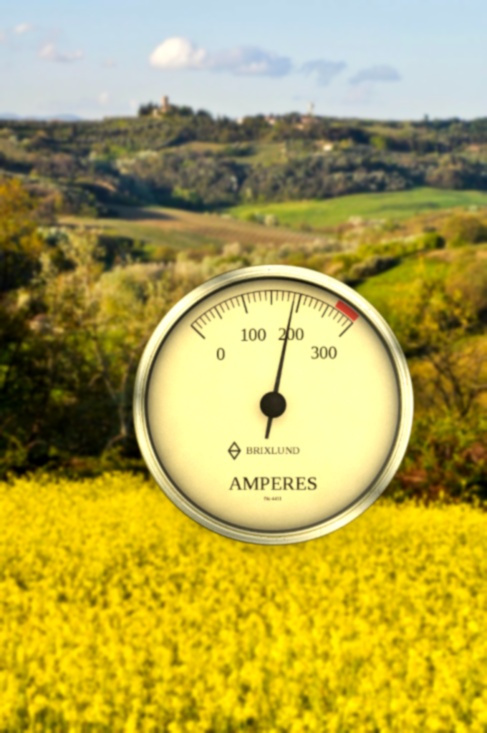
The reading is 190,A
